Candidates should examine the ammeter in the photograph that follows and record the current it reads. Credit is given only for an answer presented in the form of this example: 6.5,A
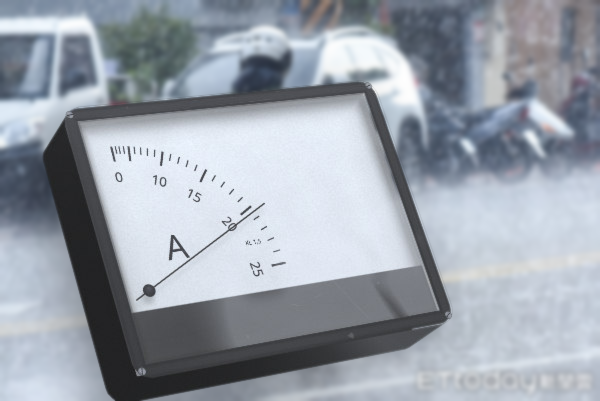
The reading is 20.5,A
